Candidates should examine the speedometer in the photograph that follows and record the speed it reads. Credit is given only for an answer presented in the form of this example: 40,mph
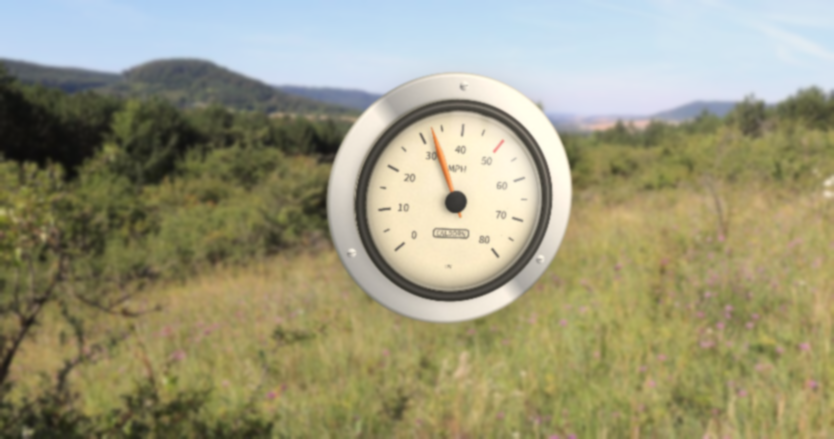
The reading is 32.5,mph
